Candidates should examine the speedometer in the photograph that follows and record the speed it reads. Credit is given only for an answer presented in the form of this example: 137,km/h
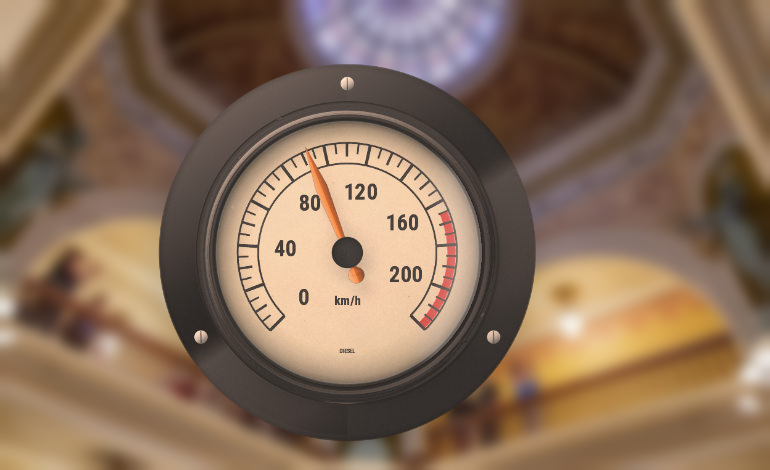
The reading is 92.5,km/h
